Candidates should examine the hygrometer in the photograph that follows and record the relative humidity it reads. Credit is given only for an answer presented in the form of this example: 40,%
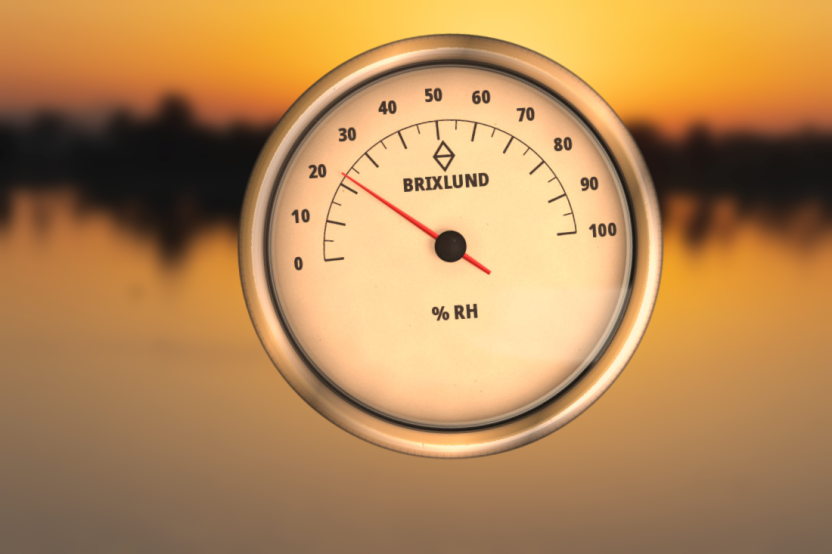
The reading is 22.5,%
